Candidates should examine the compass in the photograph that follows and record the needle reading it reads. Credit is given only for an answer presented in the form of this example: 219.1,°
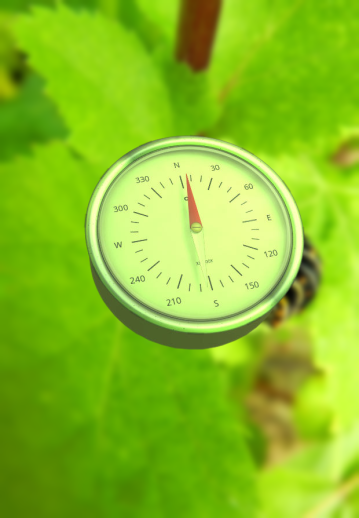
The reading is 5,°
